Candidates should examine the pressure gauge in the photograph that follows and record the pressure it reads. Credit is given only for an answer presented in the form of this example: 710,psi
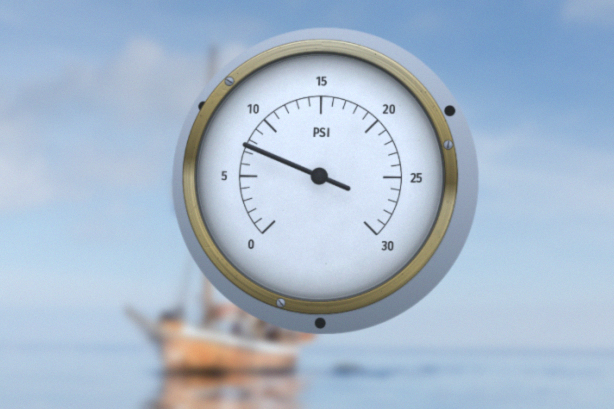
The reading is 7.5,psi
